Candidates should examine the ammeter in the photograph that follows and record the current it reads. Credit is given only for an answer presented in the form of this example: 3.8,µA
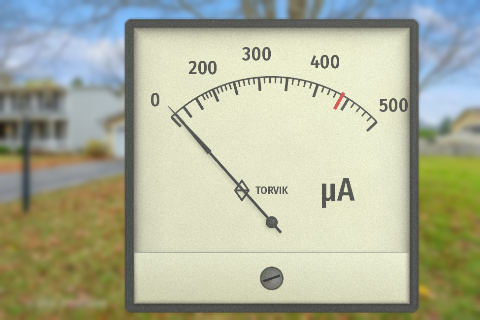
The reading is 50,µA
